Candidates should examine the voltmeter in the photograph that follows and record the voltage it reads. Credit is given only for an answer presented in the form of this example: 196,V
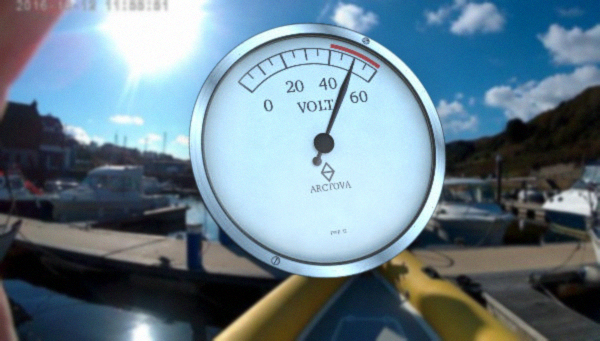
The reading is 50,V
